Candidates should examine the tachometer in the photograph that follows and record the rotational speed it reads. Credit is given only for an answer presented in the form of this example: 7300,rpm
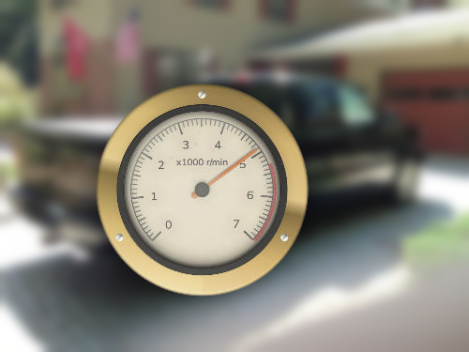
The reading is 4900,rpm
